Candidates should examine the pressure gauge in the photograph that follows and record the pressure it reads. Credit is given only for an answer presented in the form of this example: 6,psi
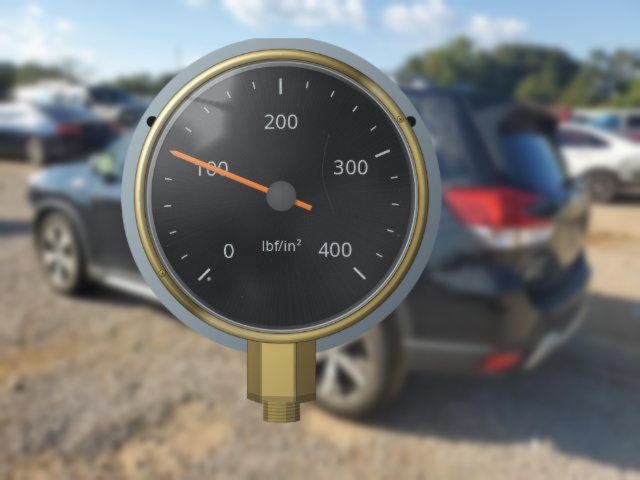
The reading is 100,psi
